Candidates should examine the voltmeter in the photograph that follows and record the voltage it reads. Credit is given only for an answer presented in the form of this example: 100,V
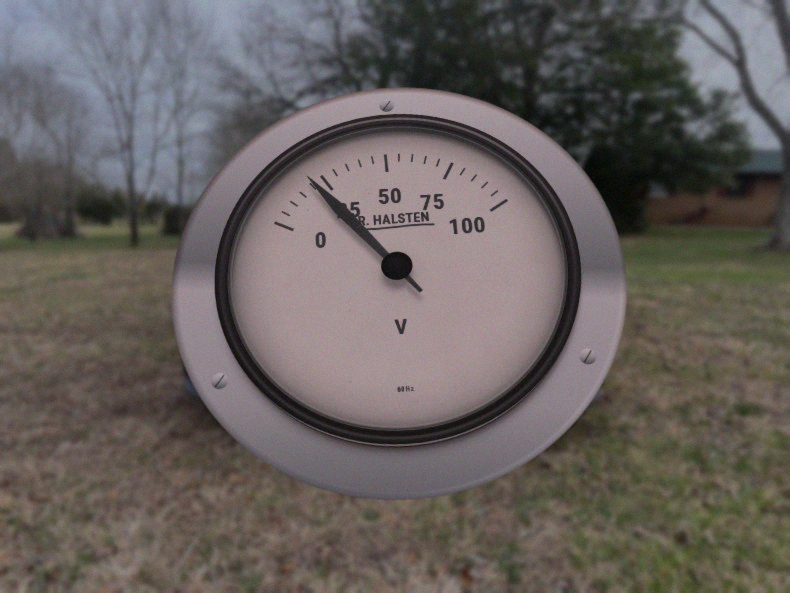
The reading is 20,V
